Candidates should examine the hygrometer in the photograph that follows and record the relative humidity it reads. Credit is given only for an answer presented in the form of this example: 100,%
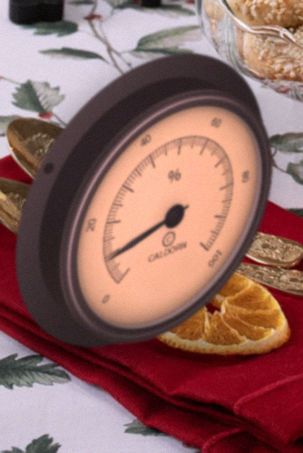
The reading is 10,%
